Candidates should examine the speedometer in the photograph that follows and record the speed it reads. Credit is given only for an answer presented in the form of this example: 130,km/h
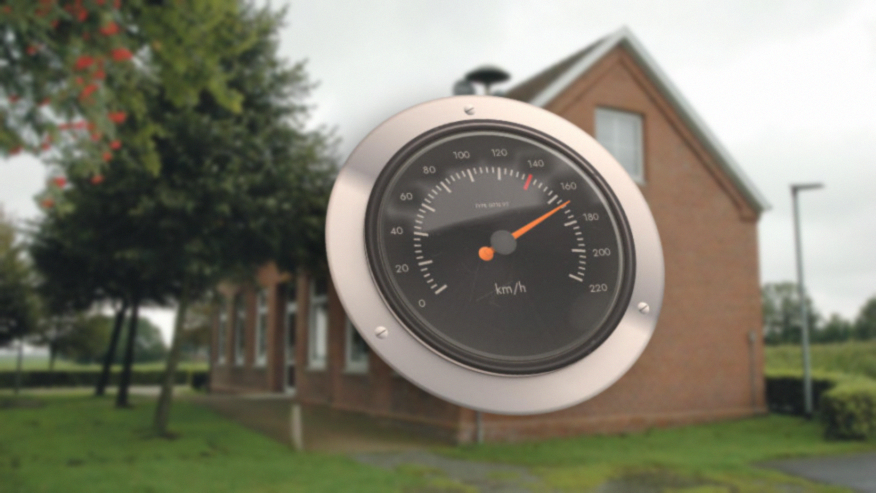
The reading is 168,km/h
